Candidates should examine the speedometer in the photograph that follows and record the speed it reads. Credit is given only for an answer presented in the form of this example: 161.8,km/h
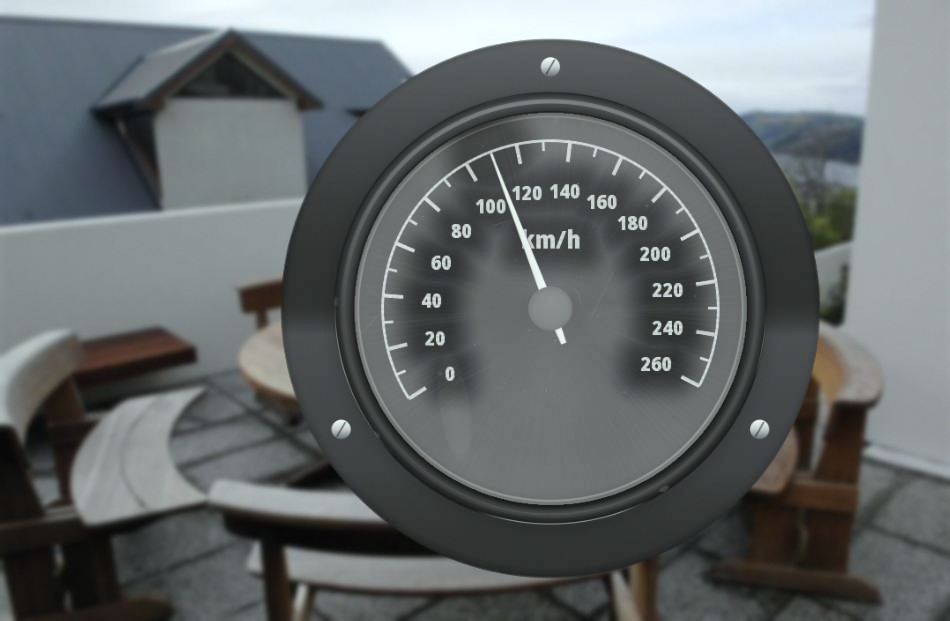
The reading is 110,km/h
